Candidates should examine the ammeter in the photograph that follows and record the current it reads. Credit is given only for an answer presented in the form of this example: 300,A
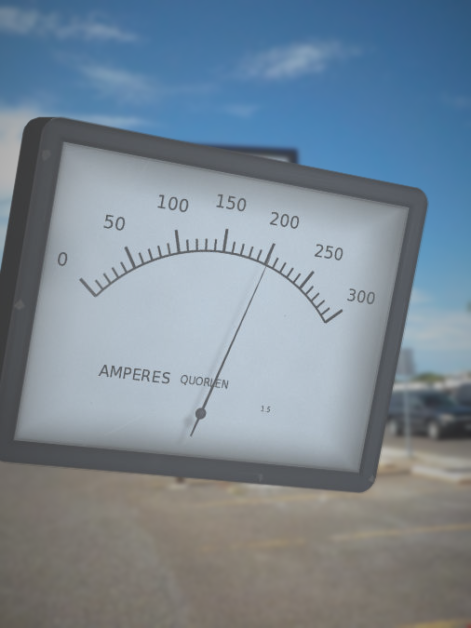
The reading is 200,A
